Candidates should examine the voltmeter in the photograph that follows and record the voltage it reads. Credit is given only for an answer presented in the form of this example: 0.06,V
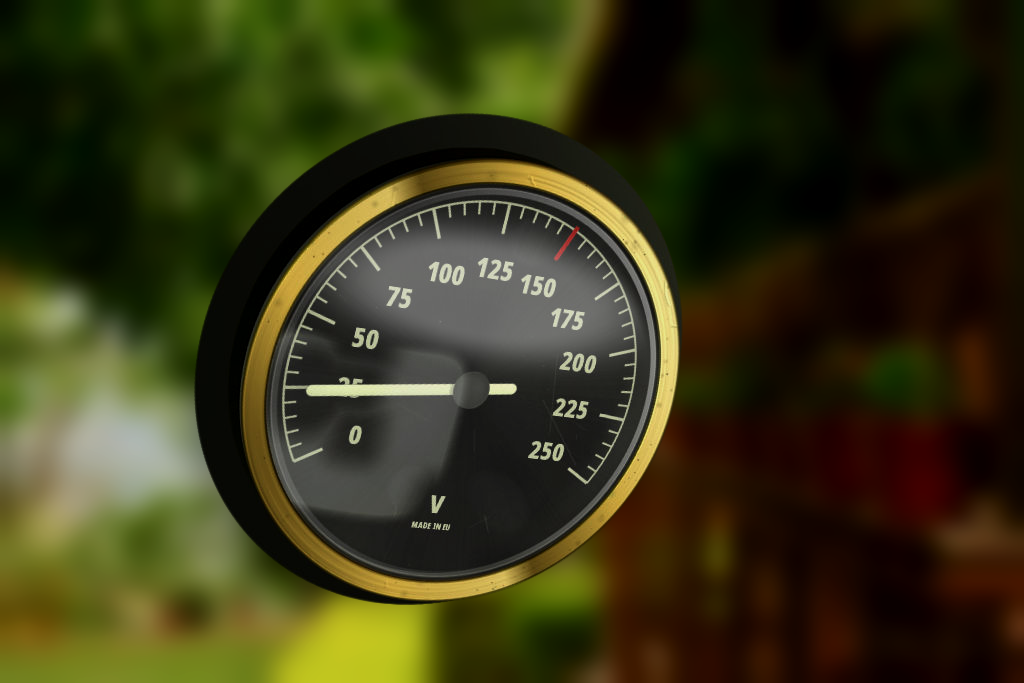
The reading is 25,V
